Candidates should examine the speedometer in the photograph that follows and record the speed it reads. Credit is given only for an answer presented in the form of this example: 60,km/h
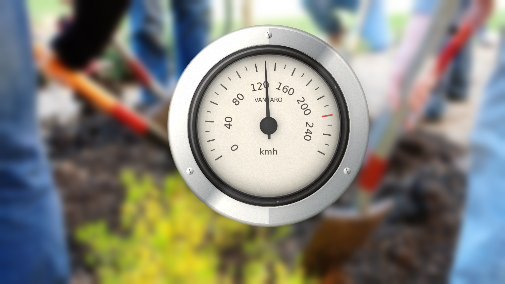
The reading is 130,km/h
